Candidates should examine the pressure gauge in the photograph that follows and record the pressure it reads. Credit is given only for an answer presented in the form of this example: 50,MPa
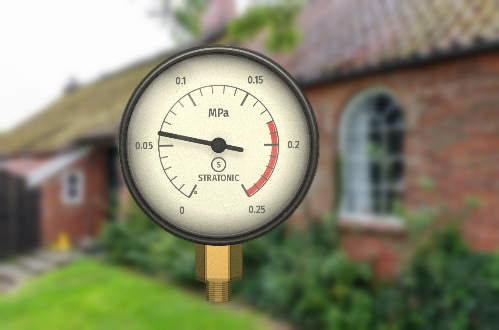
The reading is 0.06,MPa
